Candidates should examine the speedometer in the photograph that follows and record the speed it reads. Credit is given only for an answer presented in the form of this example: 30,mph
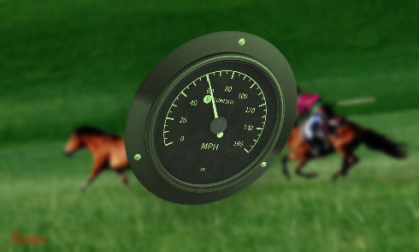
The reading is 60,mph
